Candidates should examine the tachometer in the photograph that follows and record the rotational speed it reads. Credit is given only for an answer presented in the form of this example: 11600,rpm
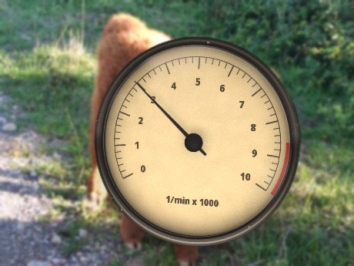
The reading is 3000,rpm
